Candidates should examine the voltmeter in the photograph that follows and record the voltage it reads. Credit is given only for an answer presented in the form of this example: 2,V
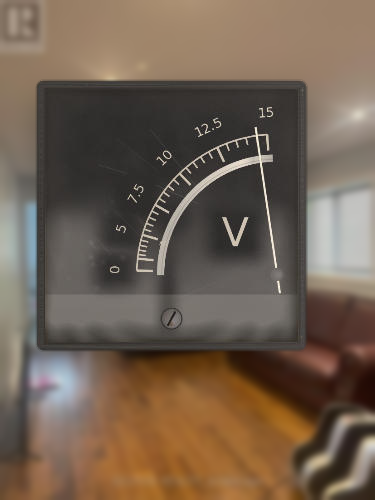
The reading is 14.5,V
